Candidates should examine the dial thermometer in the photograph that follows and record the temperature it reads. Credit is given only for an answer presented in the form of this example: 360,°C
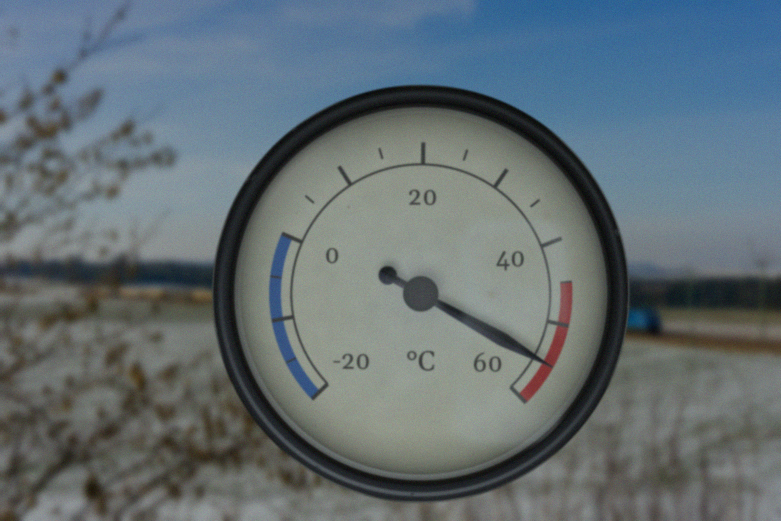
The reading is 55,°C
